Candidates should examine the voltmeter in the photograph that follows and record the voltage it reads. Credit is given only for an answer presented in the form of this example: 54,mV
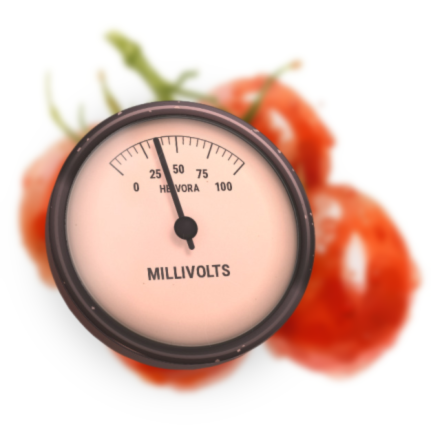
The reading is 35,mV
